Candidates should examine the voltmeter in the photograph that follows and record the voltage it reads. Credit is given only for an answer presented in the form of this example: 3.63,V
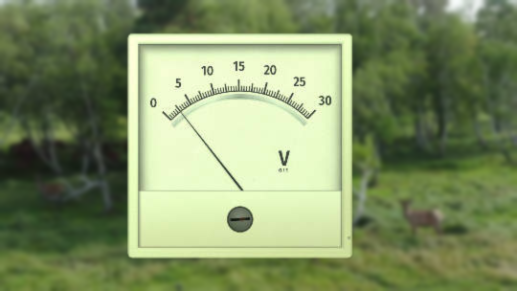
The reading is 2.5,V
